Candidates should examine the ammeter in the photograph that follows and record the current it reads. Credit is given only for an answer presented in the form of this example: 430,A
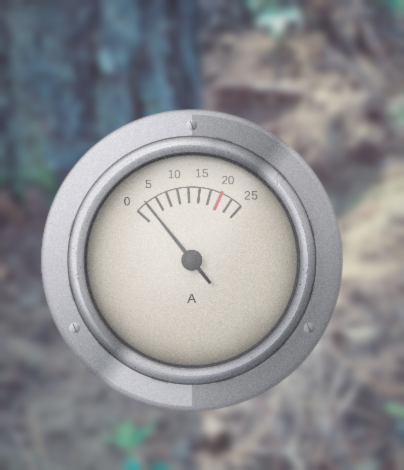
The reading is 2.5,A
